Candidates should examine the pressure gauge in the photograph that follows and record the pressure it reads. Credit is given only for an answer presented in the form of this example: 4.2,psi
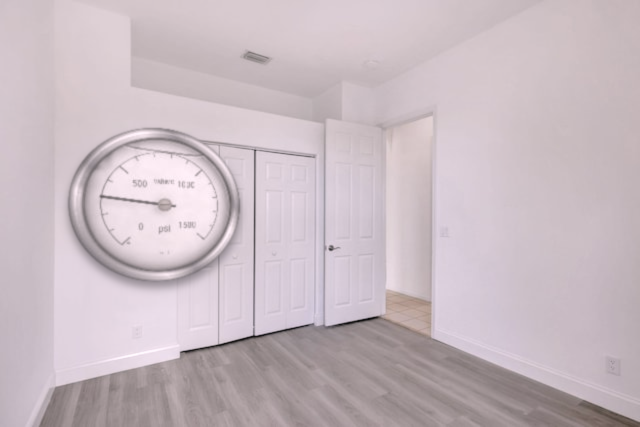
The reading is 300,psi
